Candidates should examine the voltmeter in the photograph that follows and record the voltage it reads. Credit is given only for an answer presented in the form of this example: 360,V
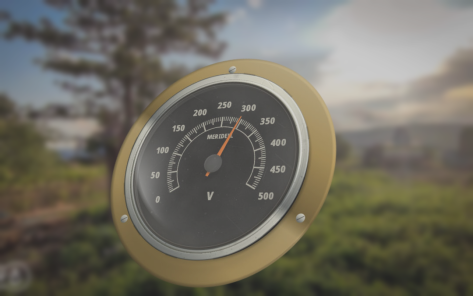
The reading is 300,V
